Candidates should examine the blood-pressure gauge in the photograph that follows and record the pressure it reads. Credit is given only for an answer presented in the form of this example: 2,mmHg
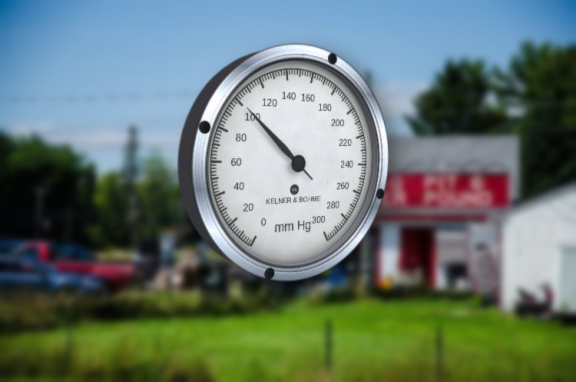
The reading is 100,mmHg
